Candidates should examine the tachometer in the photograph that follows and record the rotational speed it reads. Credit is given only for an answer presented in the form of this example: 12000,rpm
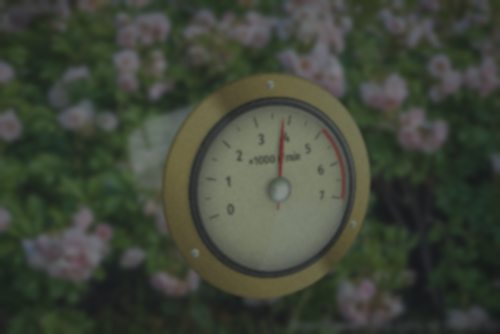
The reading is 3750,rpm
